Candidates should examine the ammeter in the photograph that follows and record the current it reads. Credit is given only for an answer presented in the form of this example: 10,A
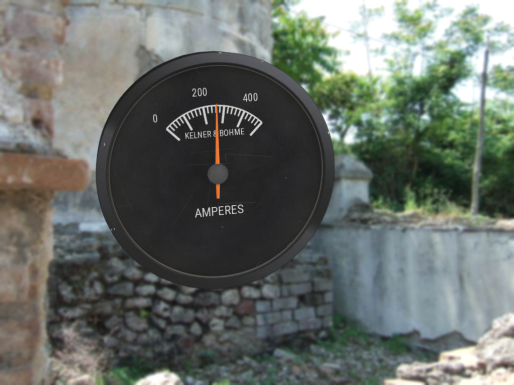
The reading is 260,A
